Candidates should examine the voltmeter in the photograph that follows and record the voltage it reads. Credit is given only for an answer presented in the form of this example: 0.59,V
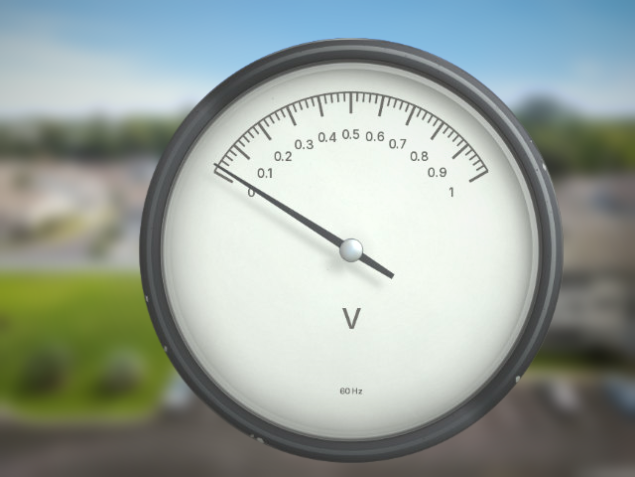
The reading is 0.02,V
